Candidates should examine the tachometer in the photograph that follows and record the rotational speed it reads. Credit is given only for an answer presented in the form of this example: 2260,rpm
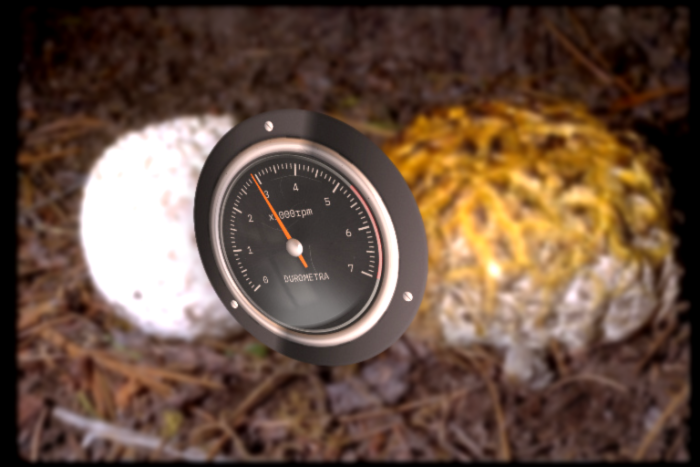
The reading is 3000,rpm
